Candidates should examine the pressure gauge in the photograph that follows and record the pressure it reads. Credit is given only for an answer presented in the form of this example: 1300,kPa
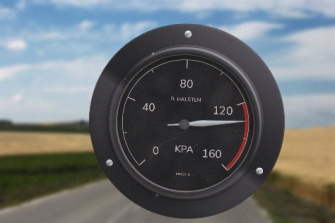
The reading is 130,kPa
